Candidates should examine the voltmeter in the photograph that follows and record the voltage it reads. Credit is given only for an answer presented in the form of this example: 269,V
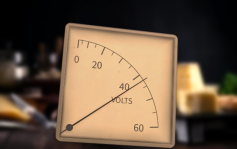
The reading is 42.5,V
